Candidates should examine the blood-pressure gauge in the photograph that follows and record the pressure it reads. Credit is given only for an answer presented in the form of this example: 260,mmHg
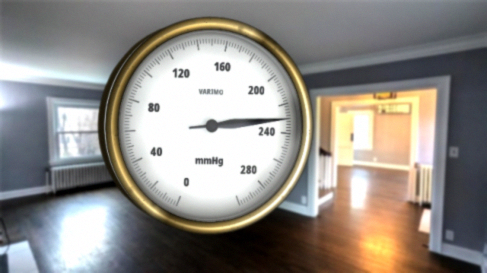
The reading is 230,mmHg
